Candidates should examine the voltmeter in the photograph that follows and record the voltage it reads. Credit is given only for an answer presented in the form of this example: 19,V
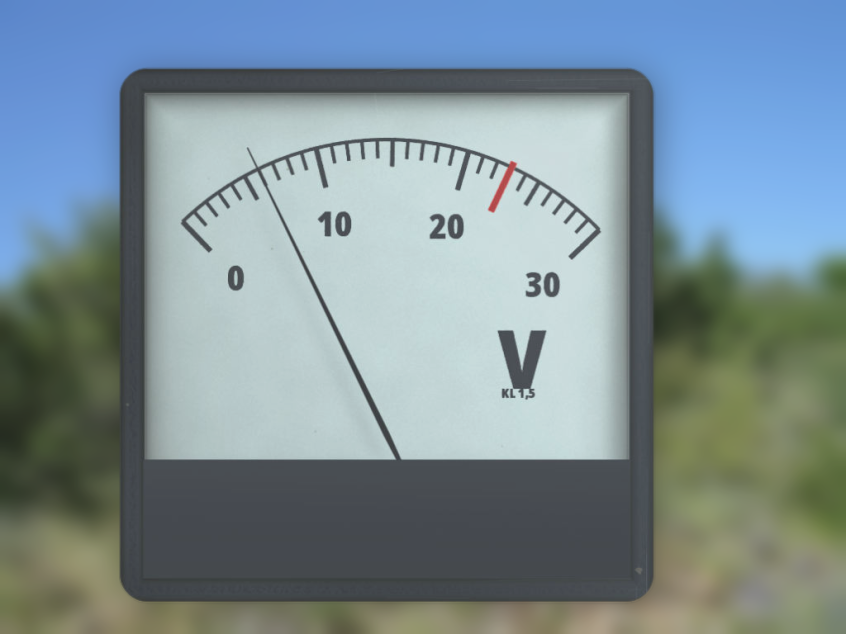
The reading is 6,V
